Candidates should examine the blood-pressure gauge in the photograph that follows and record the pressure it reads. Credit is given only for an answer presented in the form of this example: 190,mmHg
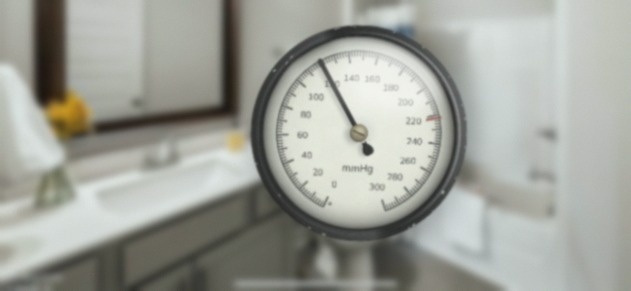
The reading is 120,mmHg
